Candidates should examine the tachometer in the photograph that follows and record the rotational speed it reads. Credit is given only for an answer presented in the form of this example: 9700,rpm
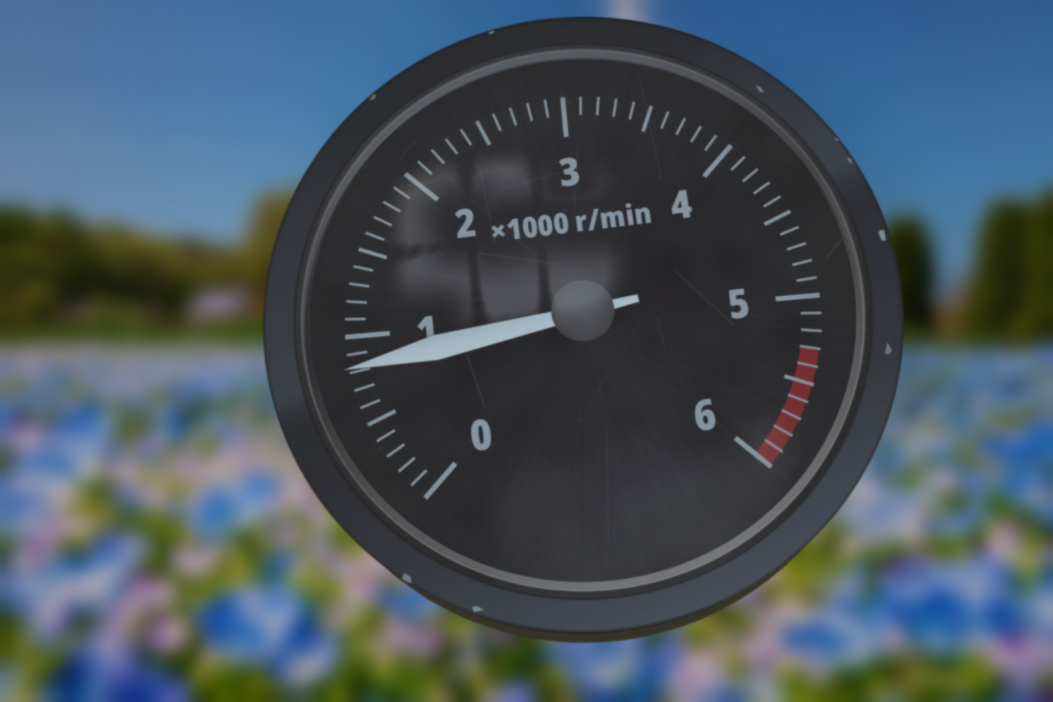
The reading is 800,rpm
